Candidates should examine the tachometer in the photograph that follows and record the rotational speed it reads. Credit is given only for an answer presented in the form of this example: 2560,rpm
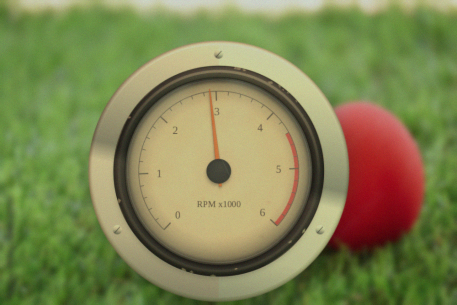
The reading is 2900,rpm
